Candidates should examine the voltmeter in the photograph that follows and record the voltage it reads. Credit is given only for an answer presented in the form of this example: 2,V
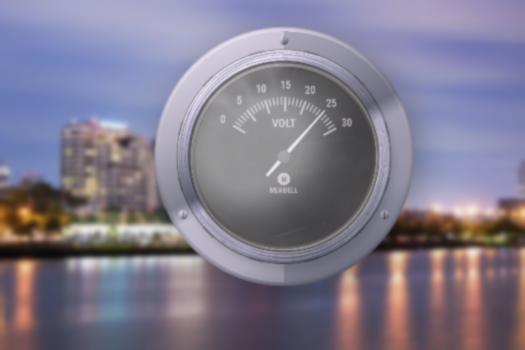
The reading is 25,V
